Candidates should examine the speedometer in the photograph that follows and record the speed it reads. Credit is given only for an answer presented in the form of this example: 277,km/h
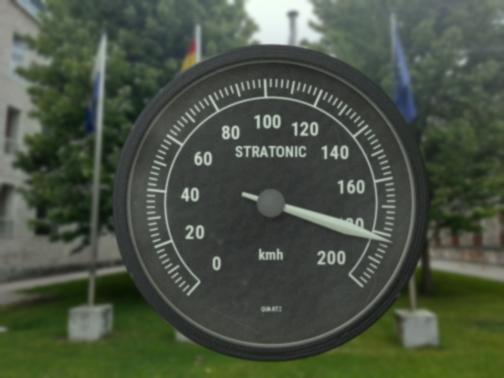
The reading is 182,km/h
